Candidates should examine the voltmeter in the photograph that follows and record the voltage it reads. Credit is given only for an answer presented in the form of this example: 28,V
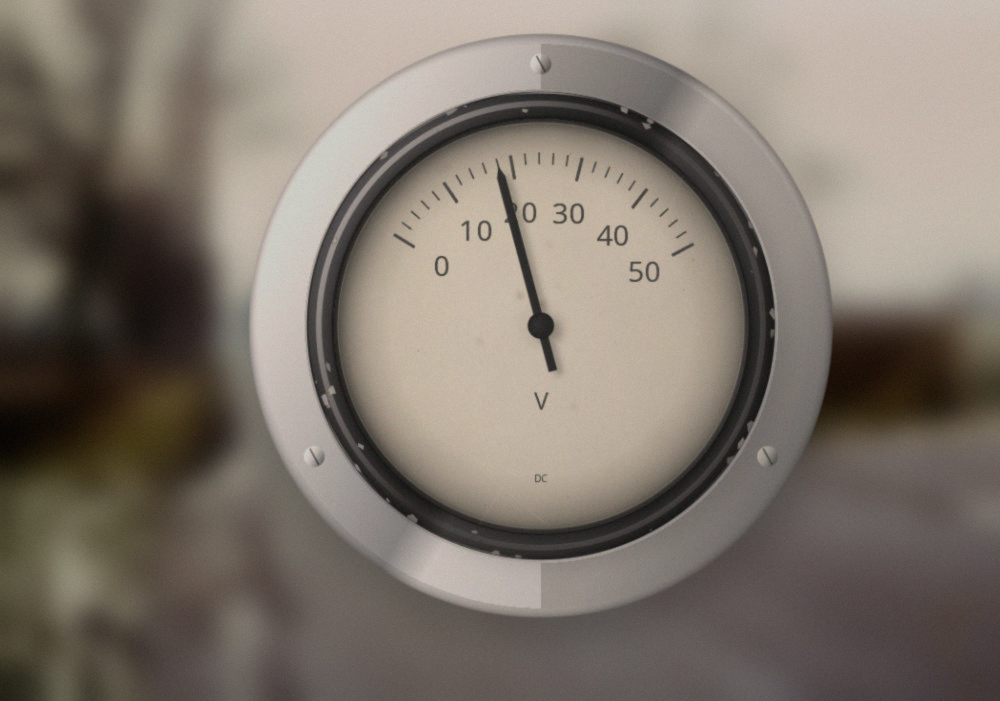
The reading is 18,V
